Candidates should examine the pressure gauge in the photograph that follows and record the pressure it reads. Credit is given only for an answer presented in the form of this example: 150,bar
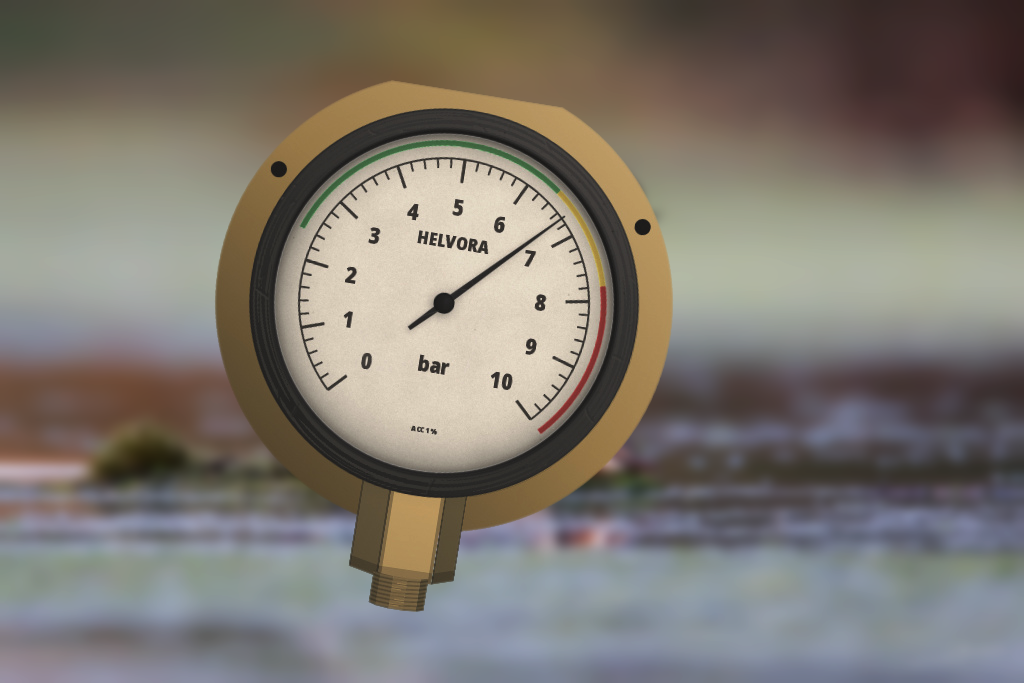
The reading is 6.7,bar
